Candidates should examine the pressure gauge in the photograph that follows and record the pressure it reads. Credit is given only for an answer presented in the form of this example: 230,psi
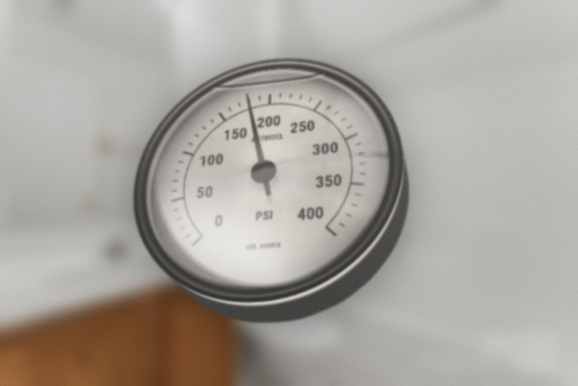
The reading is 180,psi
